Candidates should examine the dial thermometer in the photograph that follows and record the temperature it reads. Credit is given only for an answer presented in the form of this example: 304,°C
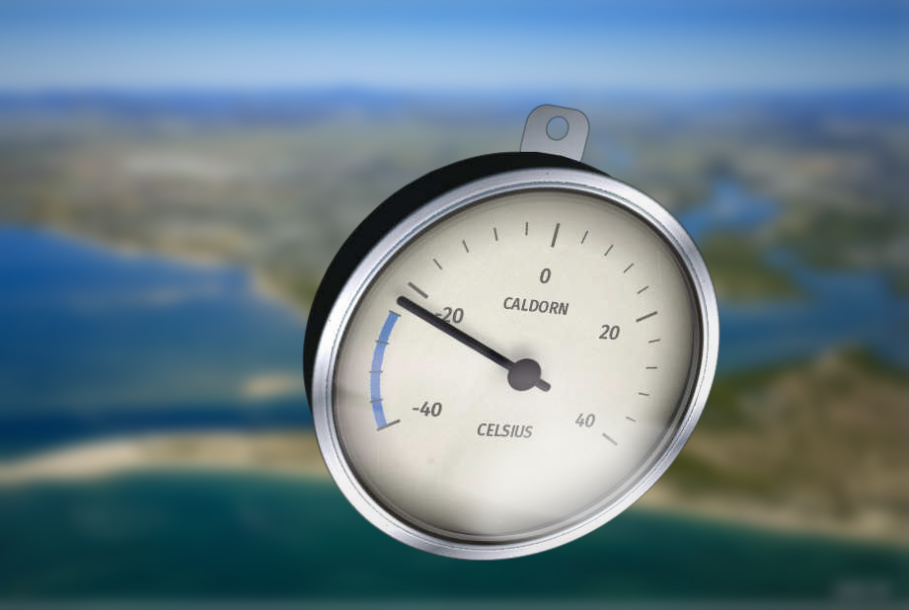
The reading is -22,°C
